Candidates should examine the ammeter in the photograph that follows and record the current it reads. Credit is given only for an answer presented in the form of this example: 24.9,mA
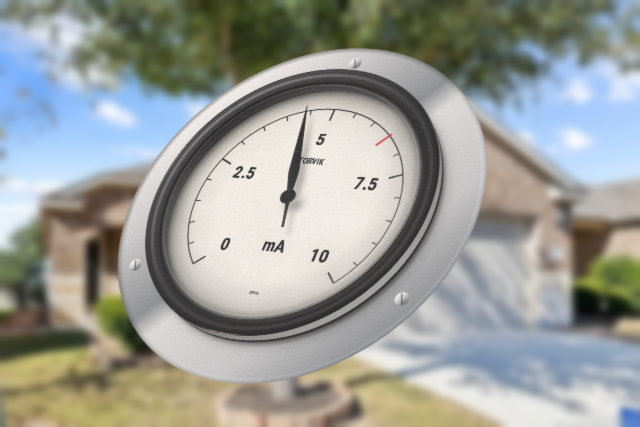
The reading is 4.5,mA
